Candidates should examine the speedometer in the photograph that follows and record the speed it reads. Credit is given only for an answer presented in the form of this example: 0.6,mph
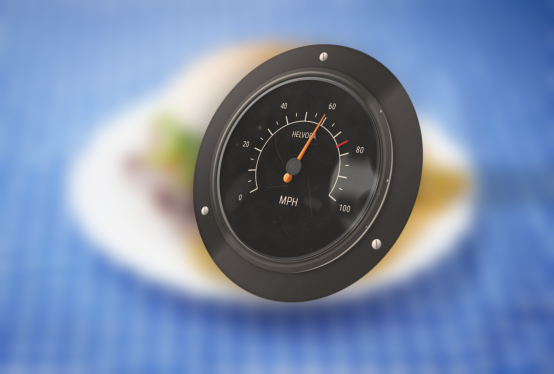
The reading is 60,mph
